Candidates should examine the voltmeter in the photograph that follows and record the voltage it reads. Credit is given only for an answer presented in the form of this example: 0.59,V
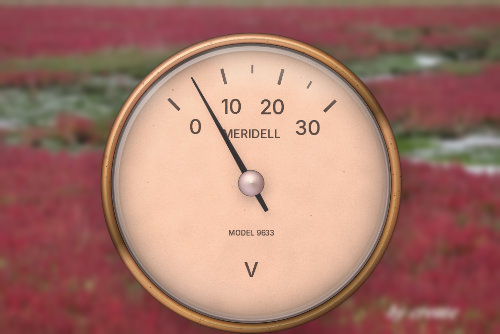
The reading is 5,V
